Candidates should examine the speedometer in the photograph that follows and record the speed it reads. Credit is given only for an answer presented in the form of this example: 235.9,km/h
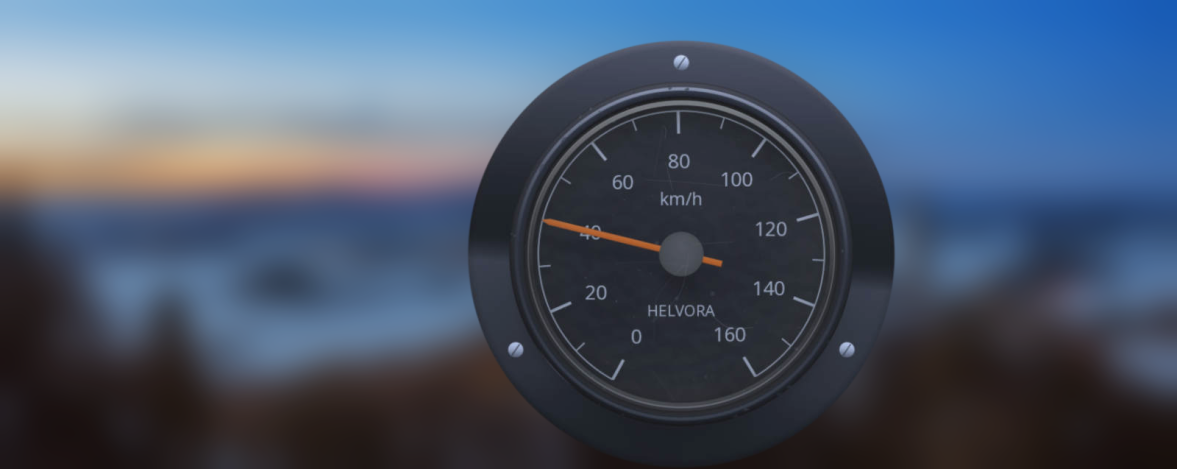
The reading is 40,km/h
